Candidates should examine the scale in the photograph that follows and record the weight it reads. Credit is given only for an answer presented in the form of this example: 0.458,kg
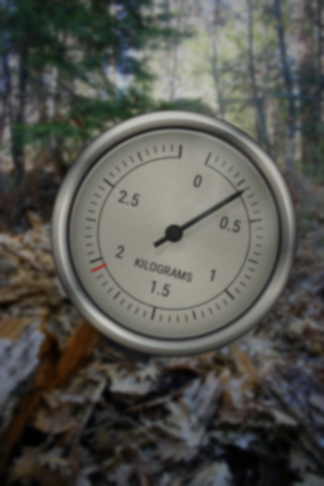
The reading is 0.3,kg
